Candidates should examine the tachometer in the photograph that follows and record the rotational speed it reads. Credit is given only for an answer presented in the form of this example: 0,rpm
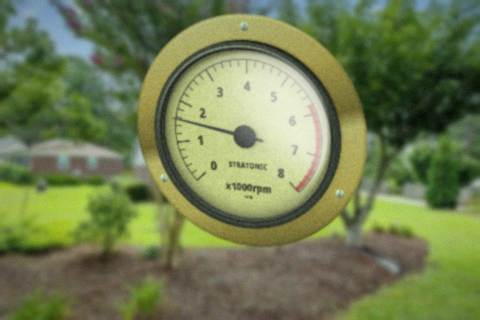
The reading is 1600,rpm
